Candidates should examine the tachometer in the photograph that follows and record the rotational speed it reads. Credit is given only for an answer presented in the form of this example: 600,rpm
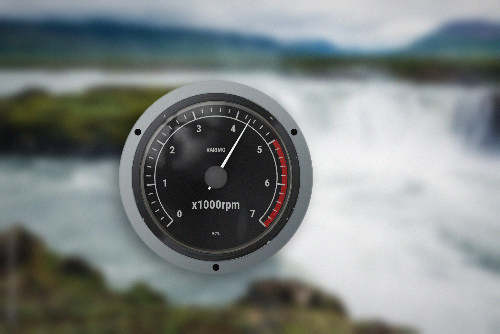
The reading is 4300,rpm
